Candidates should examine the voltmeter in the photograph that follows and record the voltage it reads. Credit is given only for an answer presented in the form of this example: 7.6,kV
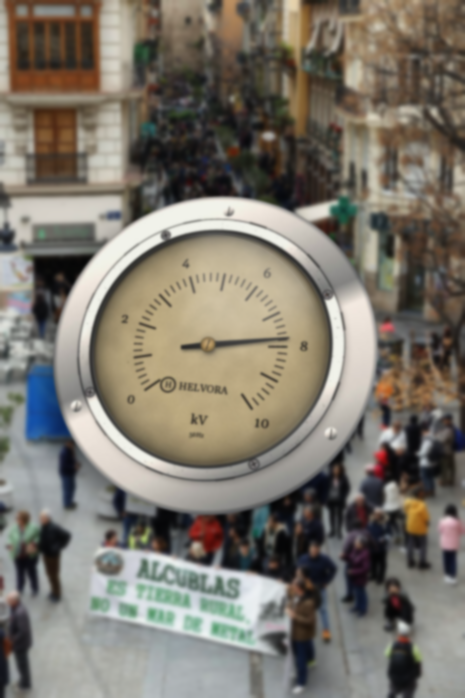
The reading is 7.8,kV
